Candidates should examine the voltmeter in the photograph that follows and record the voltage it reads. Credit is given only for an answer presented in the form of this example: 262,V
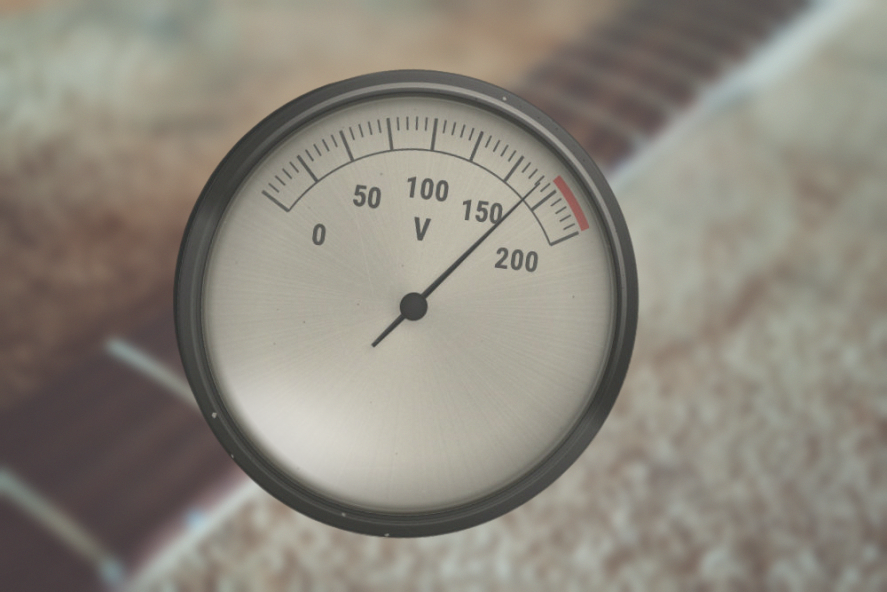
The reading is 165,V
